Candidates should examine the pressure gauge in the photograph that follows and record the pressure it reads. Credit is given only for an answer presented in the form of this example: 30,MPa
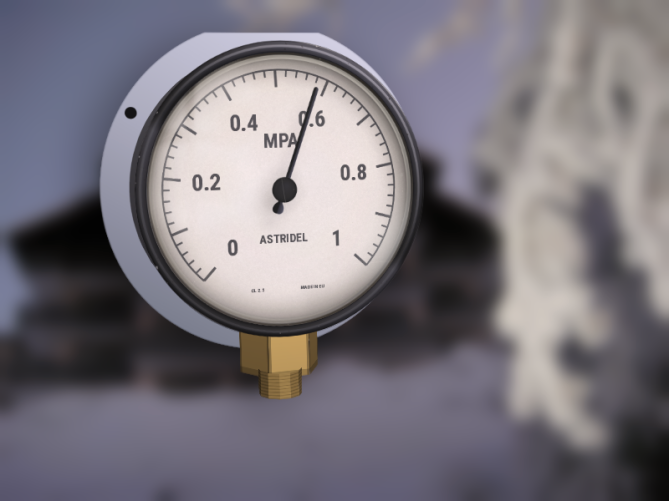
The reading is 0.58,MPa
